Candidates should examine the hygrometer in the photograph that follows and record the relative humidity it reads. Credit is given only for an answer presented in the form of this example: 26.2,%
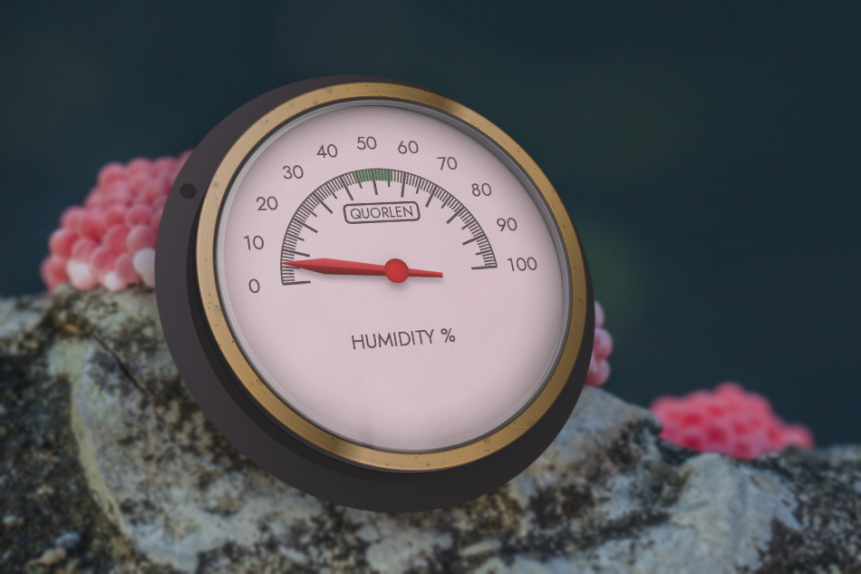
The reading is 5,%
